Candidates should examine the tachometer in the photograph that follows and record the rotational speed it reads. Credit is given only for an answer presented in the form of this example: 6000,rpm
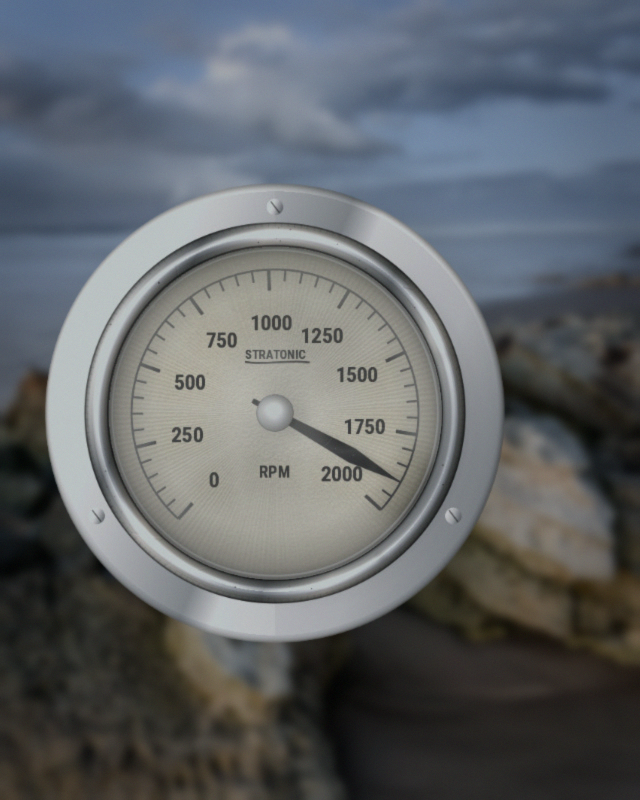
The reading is 1900,rpm
